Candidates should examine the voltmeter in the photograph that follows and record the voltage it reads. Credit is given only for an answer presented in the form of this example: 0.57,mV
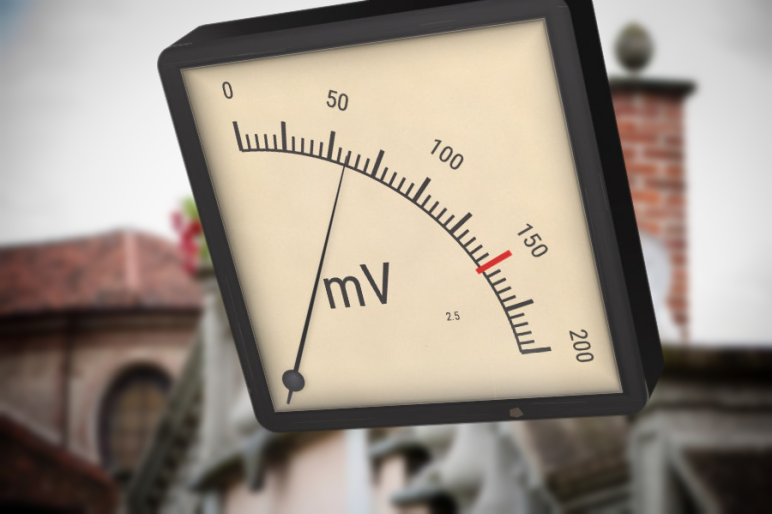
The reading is 60,mV
